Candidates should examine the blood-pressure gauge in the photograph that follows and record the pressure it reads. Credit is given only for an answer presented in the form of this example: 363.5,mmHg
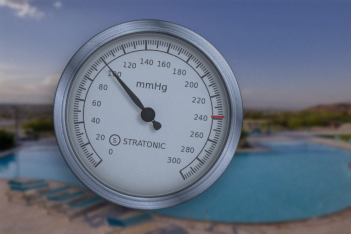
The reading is 100,mmHg
